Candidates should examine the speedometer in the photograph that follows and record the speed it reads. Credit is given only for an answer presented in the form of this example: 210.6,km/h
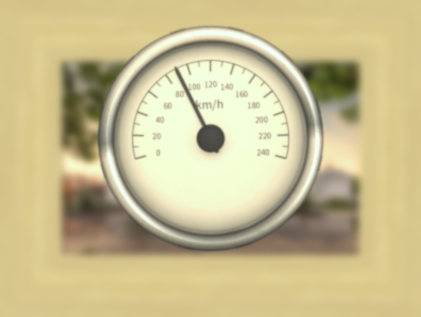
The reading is 90,km/h
